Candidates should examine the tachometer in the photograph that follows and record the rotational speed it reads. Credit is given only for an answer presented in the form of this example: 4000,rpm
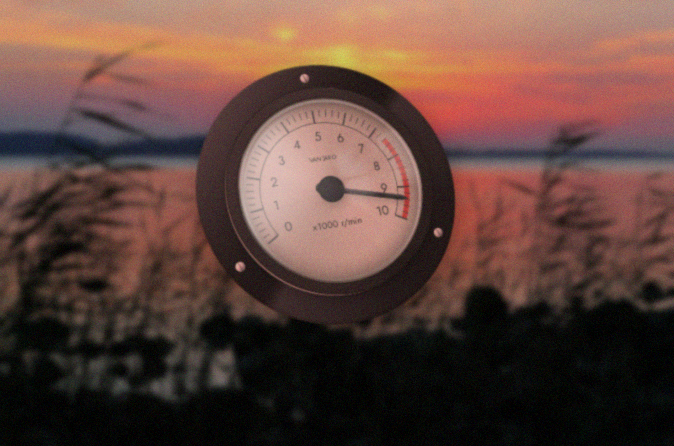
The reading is 9400,rpm
